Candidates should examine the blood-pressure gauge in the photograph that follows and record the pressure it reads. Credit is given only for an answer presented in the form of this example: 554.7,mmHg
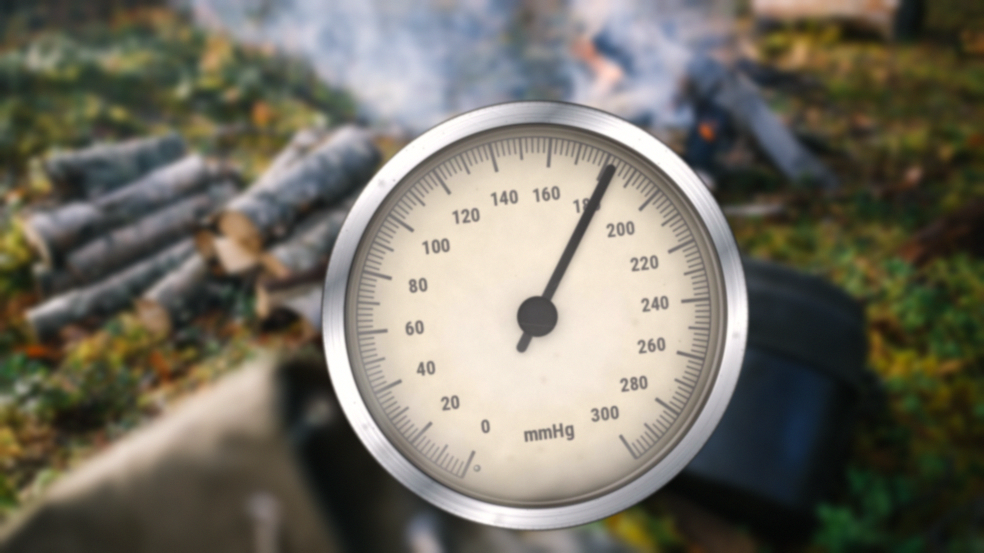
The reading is 182,mmHg
